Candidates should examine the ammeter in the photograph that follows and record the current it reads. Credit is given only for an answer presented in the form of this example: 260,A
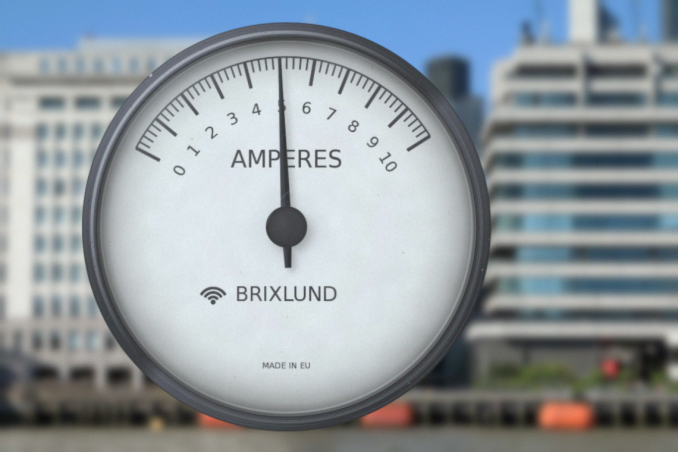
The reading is 5,A
